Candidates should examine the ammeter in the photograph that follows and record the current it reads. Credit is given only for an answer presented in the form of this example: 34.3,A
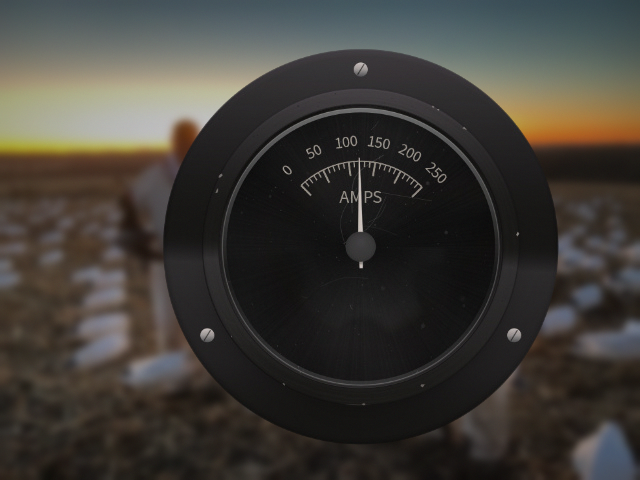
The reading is 120,A
